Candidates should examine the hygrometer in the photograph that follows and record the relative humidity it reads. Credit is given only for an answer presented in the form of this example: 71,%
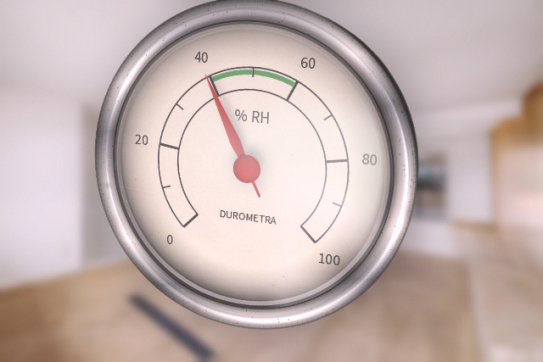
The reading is 40,%
